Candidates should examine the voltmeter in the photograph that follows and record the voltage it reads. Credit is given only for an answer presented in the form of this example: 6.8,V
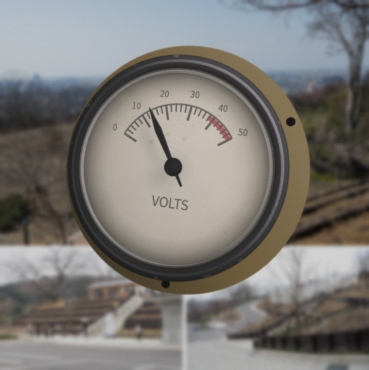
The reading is 14,V
